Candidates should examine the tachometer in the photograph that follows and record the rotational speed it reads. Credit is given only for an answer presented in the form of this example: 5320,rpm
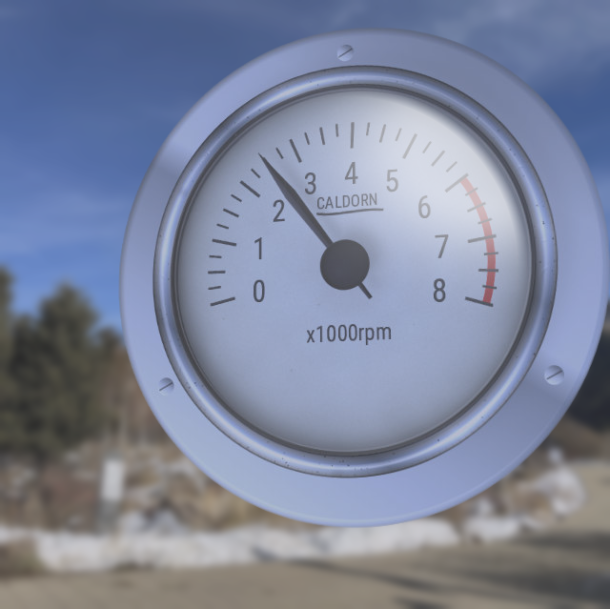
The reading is 2500,rpm
